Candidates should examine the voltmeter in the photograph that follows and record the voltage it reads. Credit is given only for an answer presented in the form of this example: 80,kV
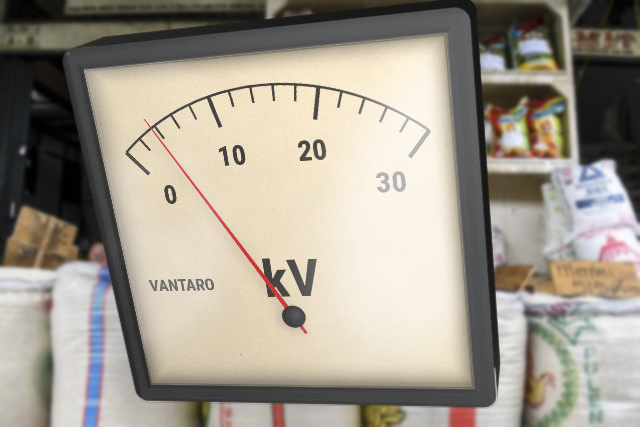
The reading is 4,kV
